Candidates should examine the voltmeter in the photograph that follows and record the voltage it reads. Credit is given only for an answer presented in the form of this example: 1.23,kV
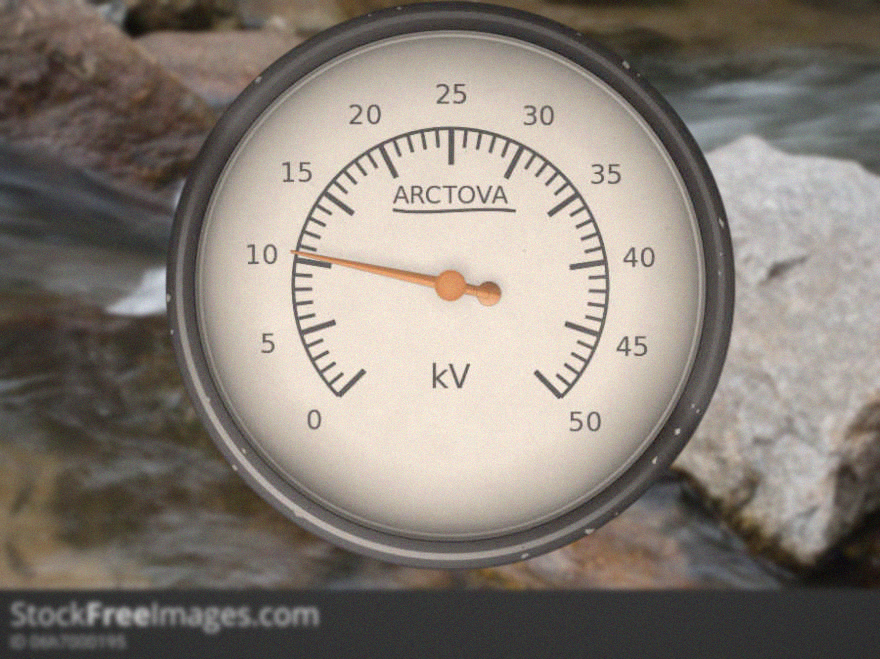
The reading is 10.5,kV
